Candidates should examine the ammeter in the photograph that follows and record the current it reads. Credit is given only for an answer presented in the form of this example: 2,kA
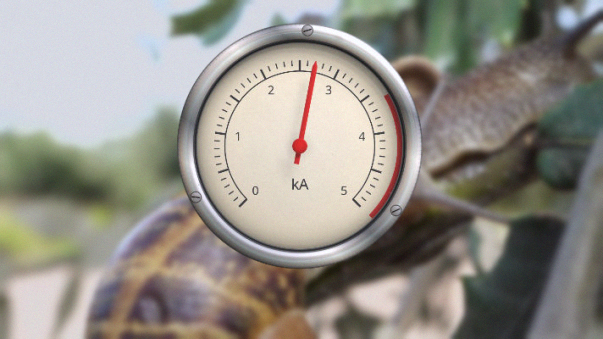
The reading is 2.7,kA
